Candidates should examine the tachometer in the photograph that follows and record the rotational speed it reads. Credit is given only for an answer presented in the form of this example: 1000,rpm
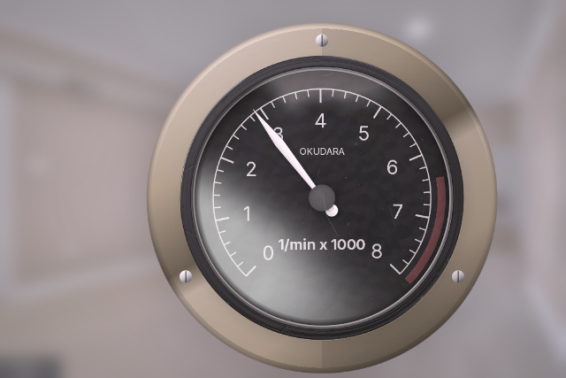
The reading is 2900,rpm
